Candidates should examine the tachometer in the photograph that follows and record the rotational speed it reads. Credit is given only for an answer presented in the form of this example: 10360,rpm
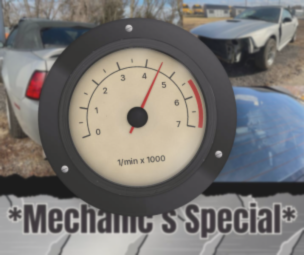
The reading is 4500,rpm
